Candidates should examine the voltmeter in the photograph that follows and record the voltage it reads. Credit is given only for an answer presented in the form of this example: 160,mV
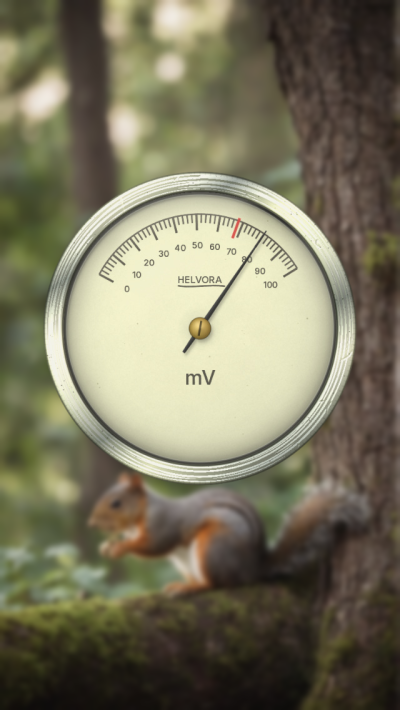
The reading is 80,mV
